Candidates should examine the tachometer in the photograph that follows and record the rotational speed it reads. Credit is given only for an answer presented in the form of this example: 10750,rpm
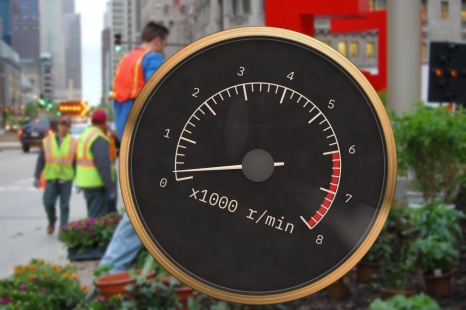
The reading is 200,rpm
